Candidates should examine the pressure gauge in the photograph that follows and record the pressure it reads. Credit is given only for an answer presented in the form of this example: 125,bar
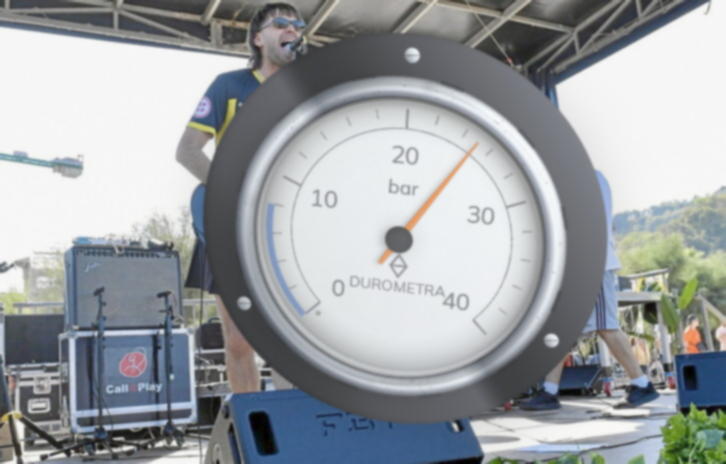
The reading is 25,bar
